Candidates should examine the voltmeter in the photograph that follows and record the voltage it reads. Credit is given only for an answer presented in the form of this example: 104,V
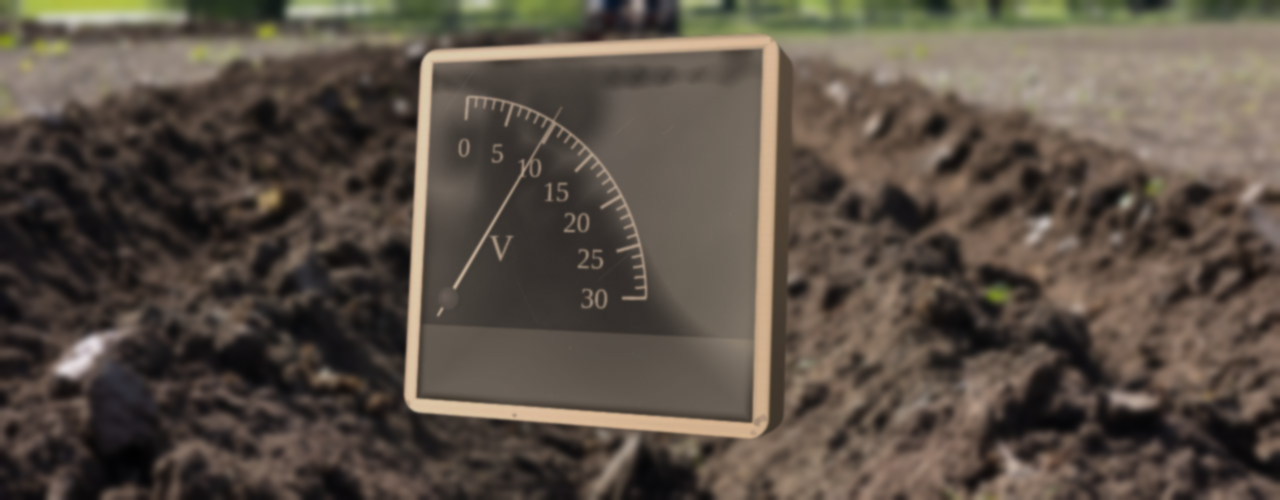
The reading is 10,V
